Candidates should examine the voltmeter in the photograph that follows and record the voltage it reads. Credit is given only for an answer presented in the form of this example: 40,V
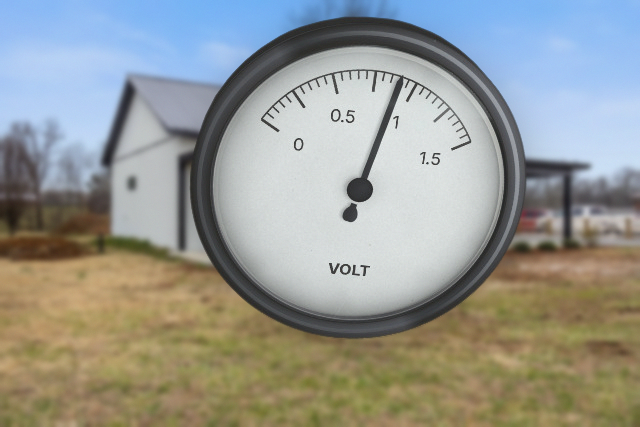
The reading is 0.9,V
